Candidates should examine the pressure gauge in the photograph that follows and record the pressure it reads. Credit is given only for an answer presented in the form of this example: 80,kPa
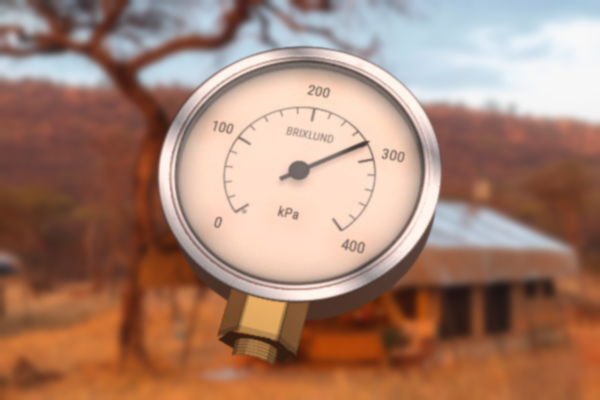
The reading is 280,kPa
